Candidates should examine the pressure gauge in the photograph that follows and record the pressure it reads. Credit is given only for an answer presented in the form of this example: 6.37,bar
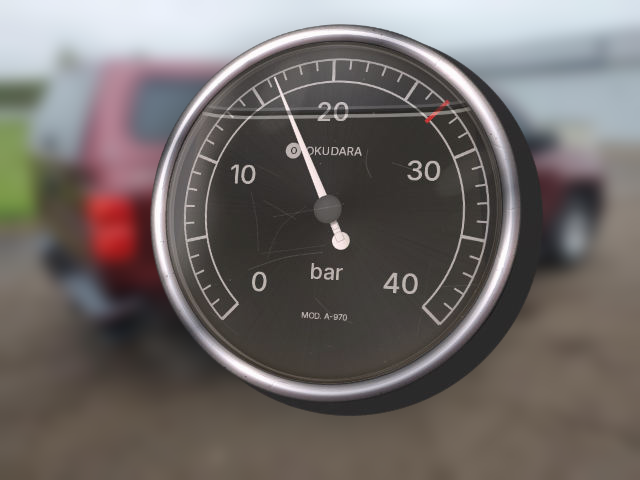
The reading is 16.5,bar
